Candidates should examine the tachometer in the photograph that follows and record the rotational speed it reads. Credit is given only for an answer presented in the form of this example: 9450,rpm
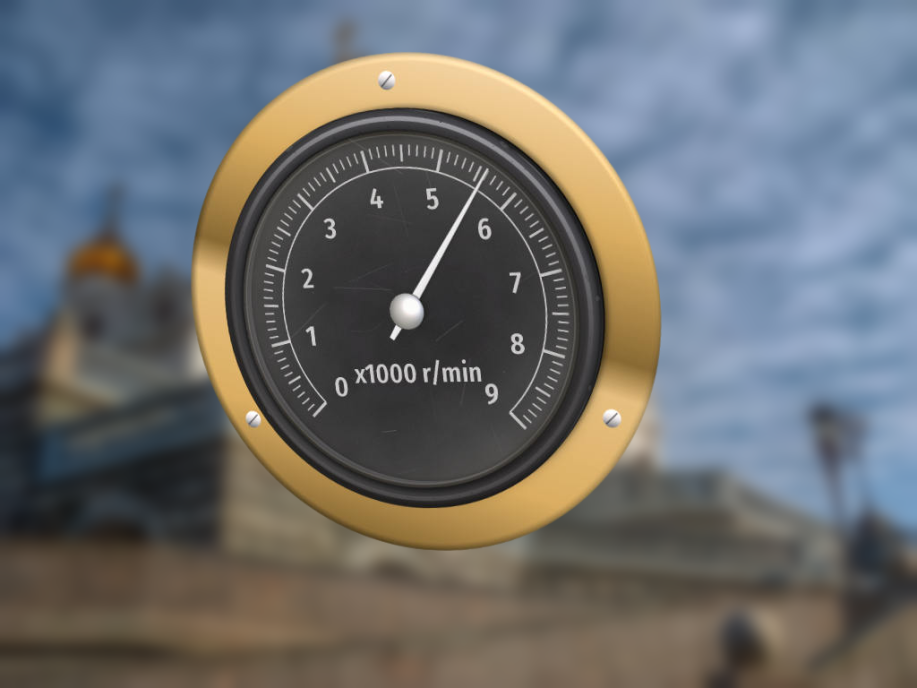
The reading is 5600,rpm
